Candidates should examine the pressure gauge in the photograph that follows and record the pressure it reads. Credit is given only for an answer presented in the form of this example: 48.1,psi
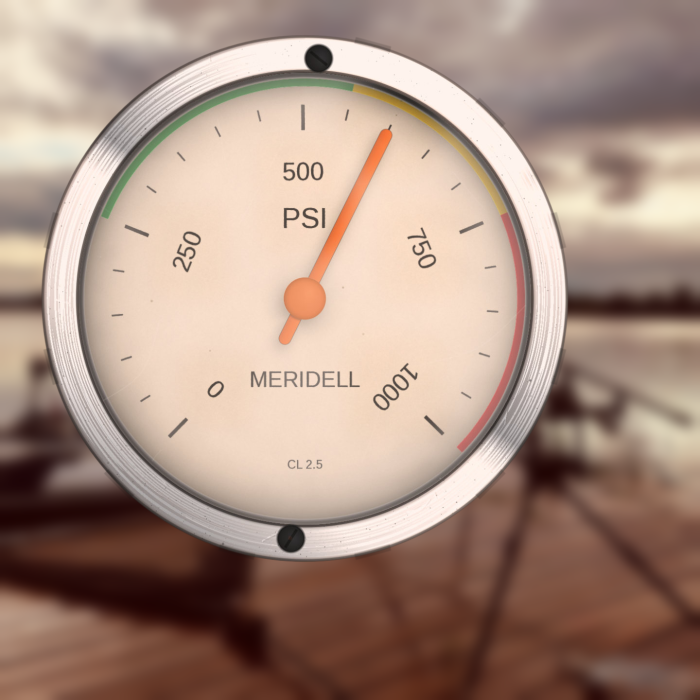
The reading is 600,psi
